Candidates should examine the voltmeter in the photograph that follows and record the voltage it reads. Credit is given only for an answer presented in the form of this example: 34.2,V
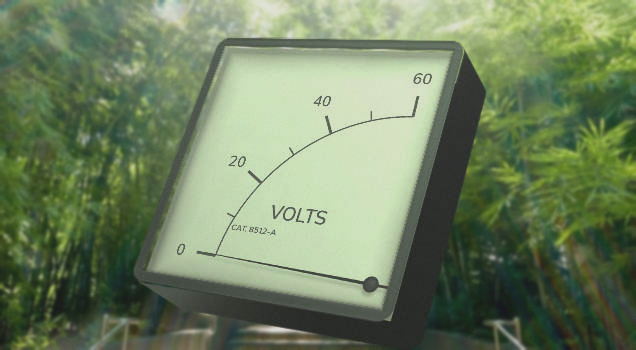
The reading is 0,V
